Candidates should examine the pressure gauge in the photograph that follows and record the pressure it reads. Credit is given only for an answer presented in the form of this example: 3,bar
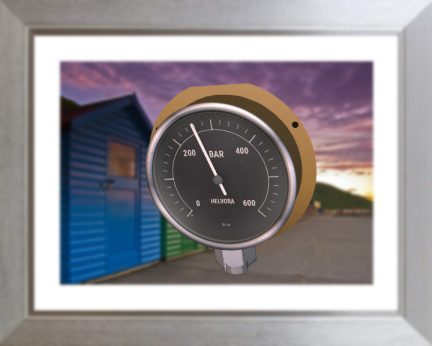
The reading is 260,bar
